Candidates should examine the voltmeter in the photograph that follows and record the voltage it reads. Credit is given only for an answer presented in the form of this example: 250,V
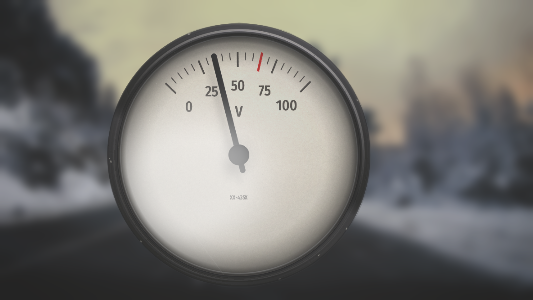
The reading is 35,V
